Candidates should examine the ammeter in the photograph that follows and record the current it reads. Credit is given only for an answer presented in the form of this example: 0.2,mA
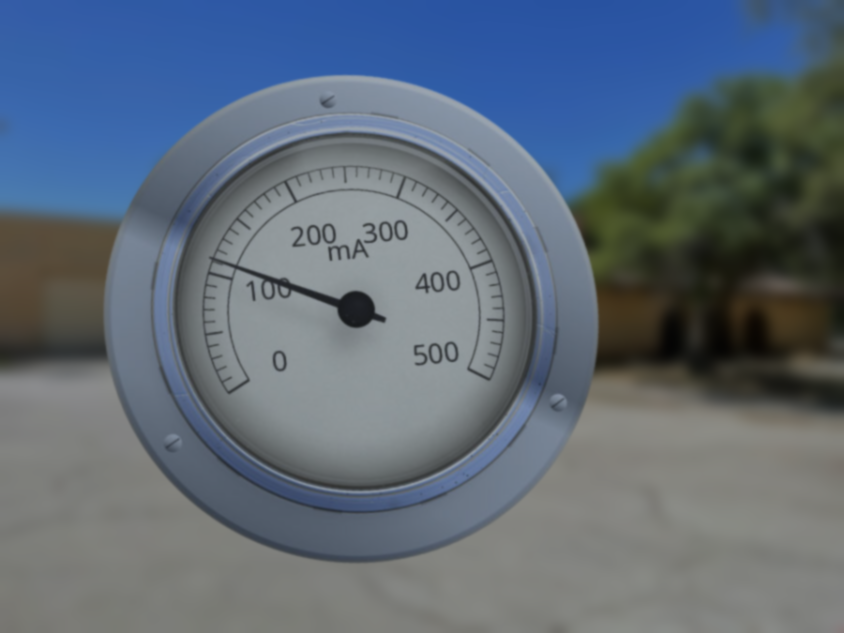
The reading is 110,mA
